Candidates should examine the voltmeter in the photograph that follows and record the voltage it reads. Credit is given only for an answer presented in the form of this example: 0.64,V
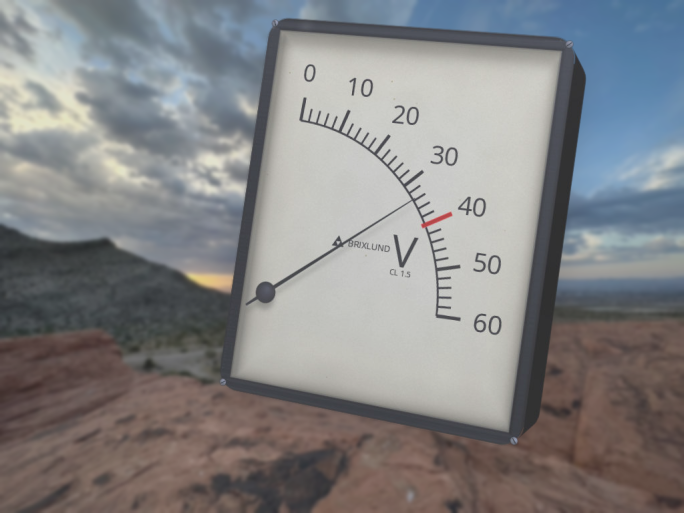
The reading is 34,V
